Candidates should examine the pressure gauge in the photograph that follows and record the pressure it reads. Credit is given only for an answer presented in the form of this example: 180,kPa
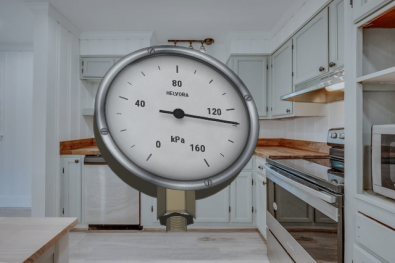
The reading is 130,kPa
